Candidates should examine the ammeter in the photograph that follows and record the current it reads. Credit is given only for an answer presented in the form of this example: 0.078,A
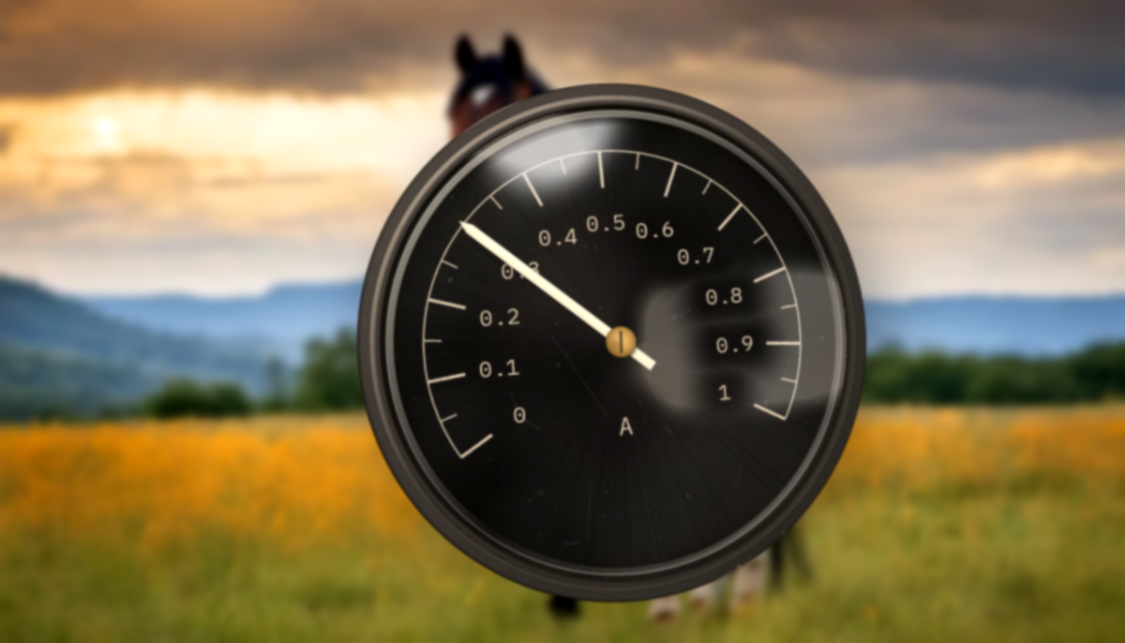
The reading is 0.3,A
